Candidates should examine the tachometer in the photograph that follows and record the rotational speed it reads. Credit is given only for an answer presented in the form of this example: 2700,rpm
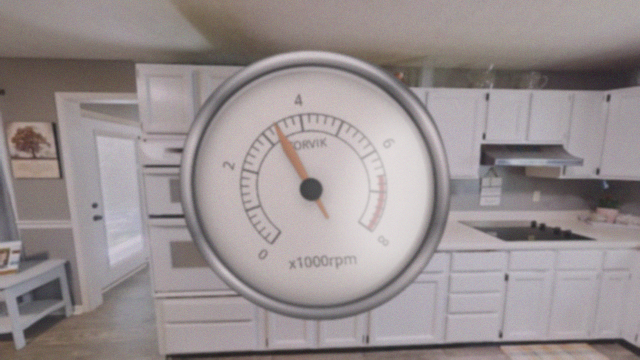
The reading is 3400,rpm
